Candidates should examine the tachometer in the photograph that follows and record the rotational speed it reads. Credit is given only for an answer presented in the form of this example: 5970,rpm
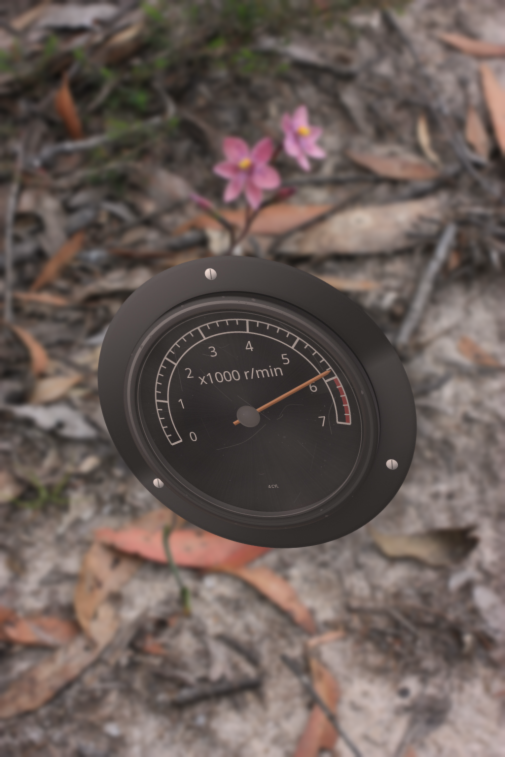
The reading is 5800,rpm
